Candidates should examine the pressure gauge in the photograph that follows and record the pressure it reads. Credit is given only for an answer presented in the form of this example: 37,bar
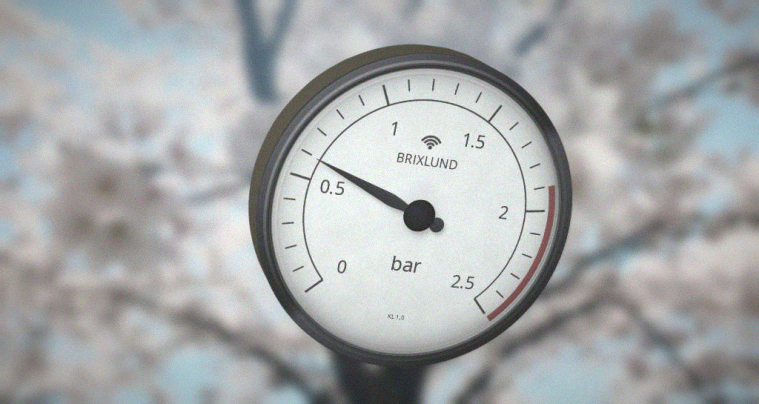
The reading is 0.6,bar
